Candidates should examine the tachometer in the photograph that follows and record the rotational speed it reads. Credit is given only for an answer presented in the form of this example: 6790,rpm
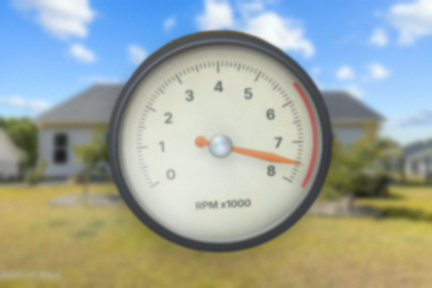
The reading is 7500,rpm
